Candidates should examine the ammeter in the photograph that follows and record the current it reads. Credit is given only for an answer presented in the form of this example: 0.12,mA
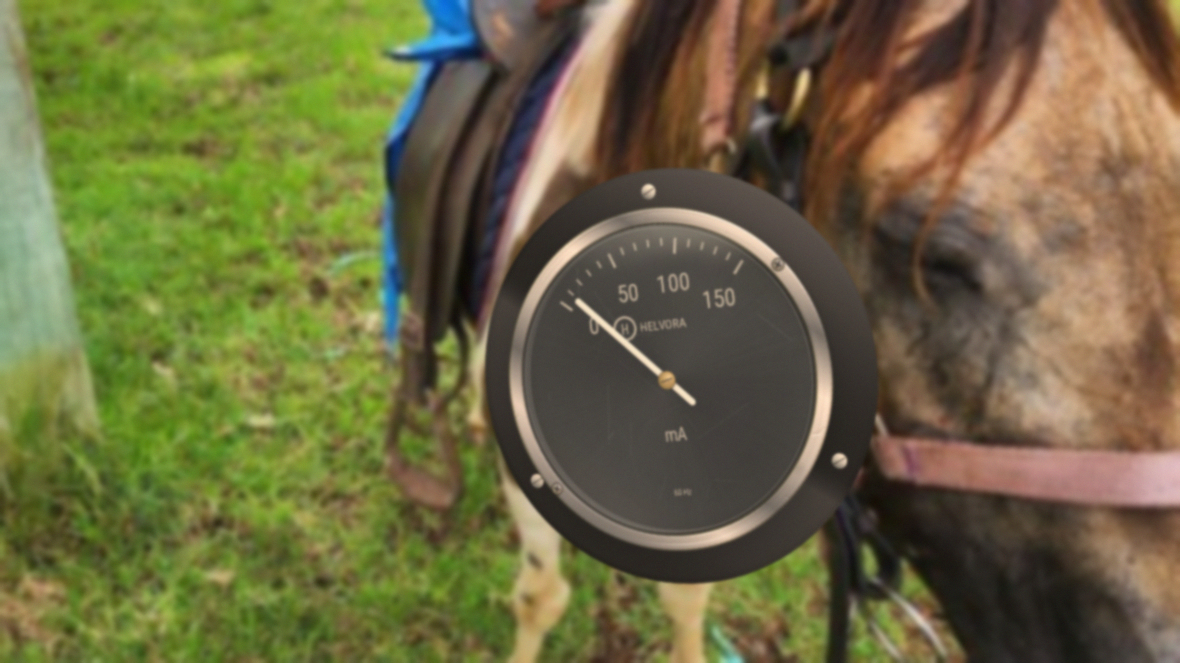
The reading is 10,mA
